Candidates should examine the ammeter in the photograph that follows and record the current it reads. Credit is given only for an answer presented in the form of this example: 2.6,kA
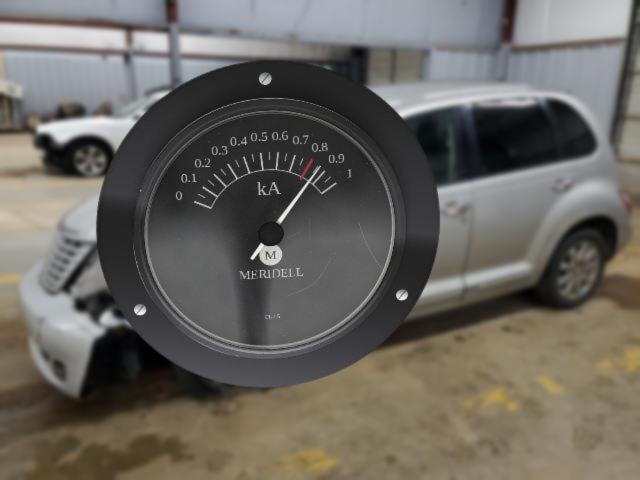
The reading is 0.85,kA
